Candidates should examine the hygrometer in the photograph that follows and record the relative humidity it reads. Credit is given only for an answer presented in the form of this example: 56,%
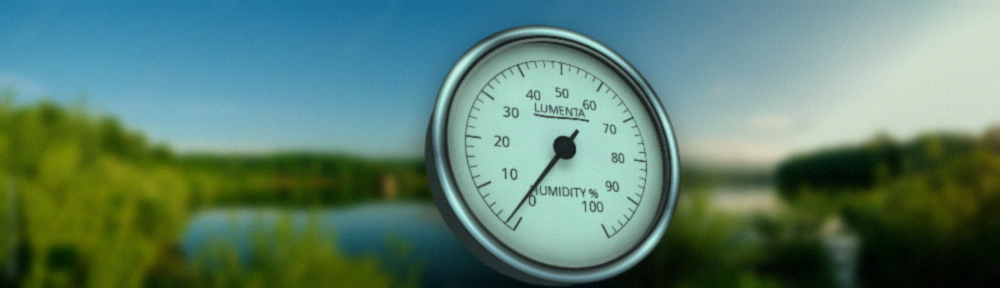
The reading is 2,%
